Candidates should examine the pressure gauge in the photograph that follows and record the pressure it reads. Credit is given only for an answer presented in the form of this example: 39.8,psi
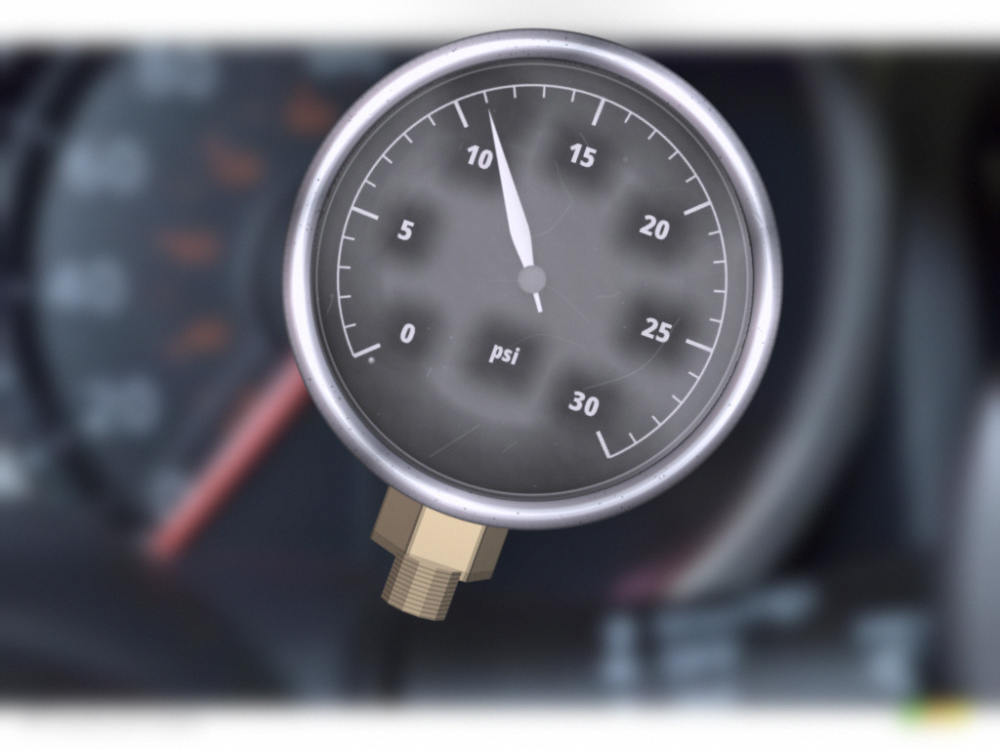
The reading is 11,psi
